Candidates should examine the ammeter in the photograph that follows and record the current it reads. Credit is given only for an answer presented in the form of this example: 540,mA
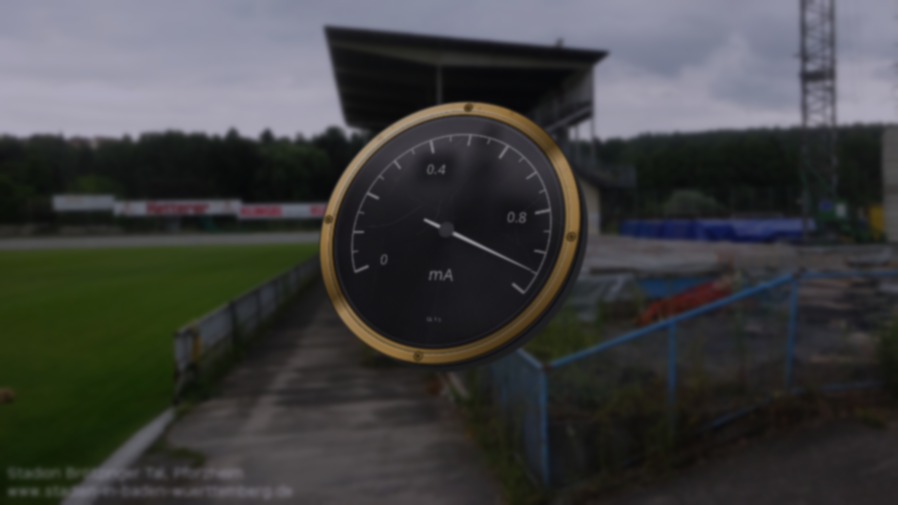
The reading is 0.95,mA
